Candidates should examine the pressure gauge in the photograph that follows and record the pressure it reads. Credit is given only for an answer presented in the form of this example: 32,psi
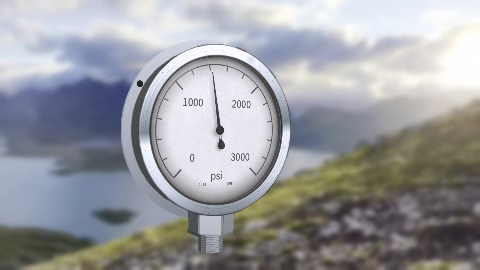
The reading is 1400,psi
